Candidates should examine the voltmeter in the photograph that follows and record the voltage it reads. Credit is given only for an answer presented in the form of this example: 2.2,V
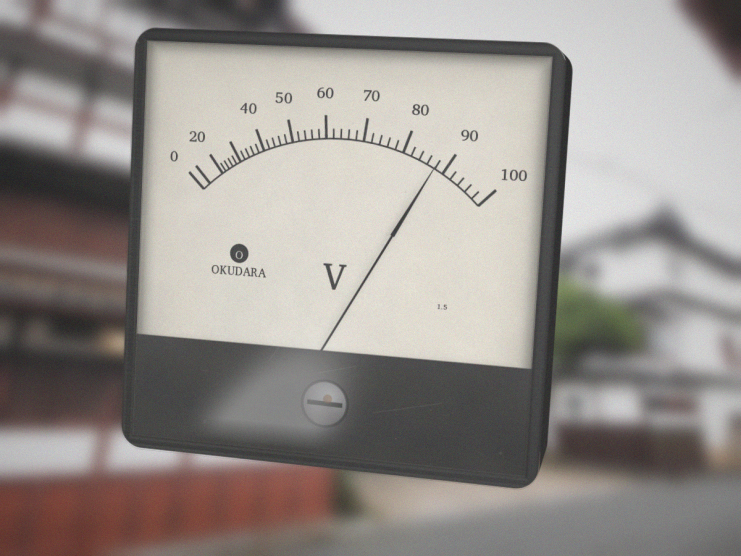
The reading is 88,V
